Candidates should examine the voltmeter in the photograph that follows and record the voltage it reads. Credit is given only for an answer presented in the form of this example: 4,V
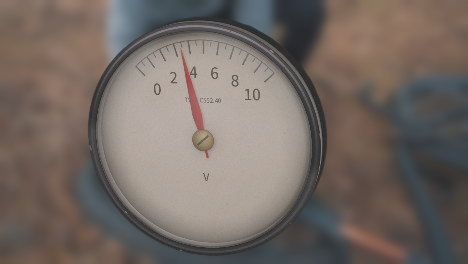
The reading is 3.5,V
